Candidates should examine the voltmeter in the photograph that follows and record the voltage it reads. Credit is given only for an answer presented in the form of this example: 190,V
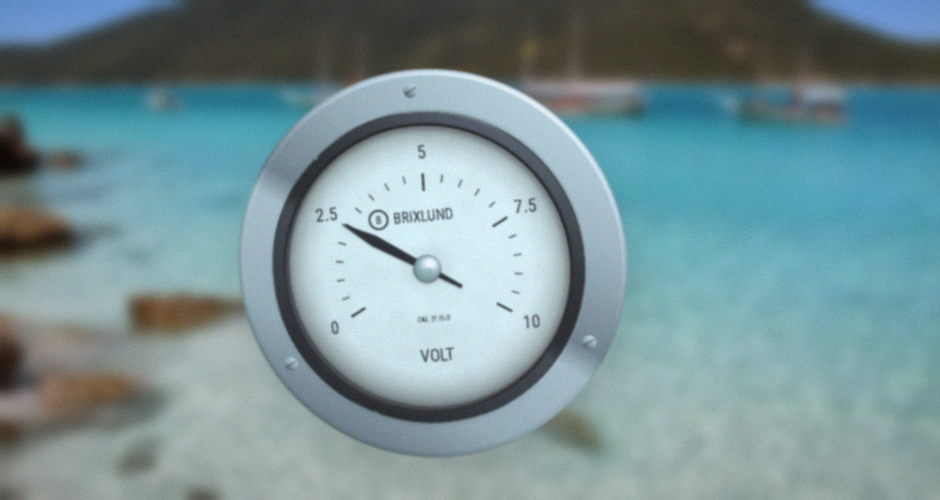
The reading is 2.5,V
